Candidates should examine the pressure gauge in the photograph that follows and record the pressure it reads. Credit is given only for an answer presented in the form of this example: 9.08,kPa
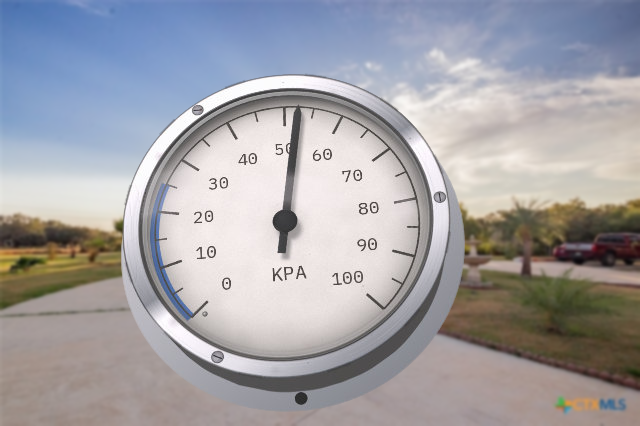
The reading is 52.5,kPa
